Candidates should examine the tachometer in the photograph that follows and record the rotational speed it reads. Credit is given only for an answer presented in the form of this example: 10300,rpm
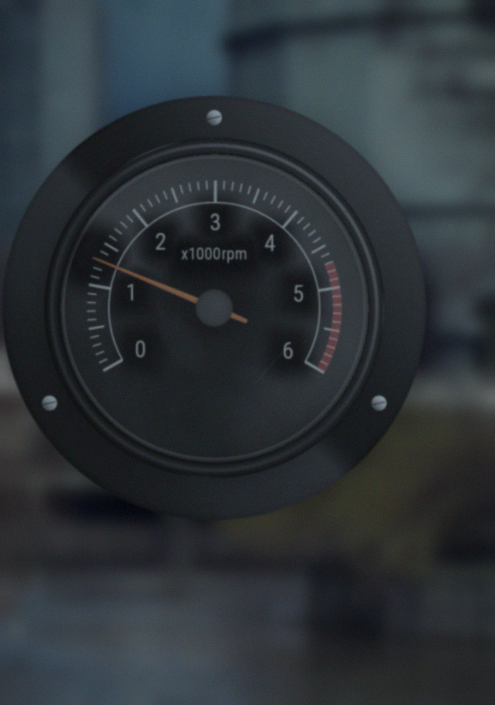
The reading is 1300,rpm
